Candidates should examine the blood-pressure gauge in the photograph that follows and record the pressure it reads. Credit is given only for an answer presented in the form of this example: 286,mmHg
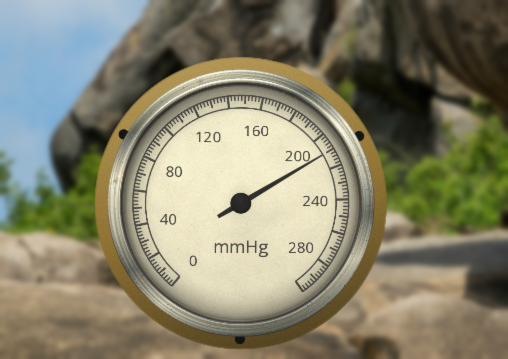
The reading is 210,mmHg
